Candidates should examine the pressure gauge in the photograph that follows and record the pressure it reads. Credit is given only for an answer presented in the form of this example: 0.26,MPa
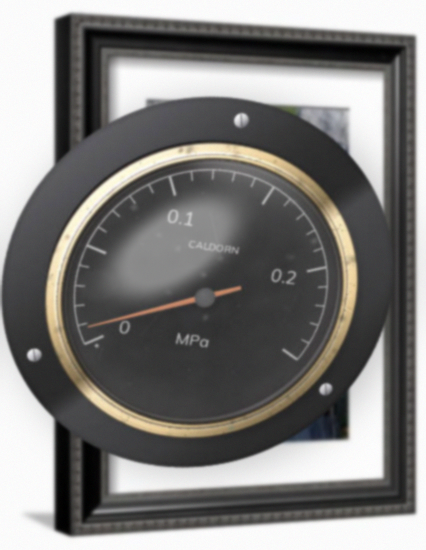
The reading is 0.01,MPa
